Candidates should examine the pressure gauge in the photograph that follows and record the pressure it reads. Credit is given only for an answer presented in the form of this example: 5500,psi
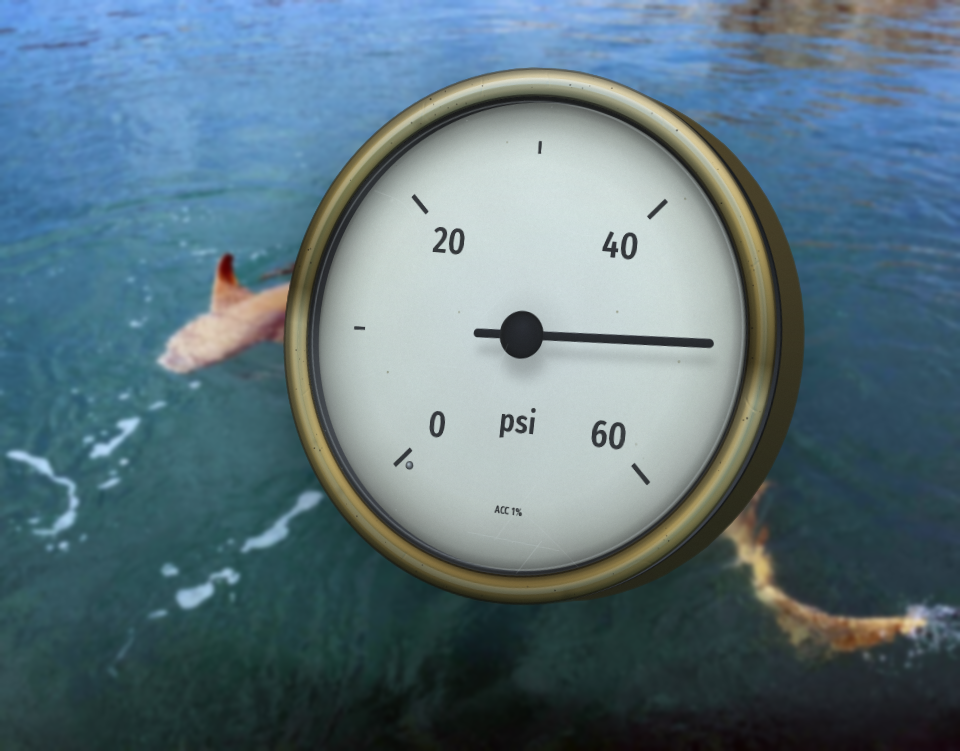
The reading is 50,psi
